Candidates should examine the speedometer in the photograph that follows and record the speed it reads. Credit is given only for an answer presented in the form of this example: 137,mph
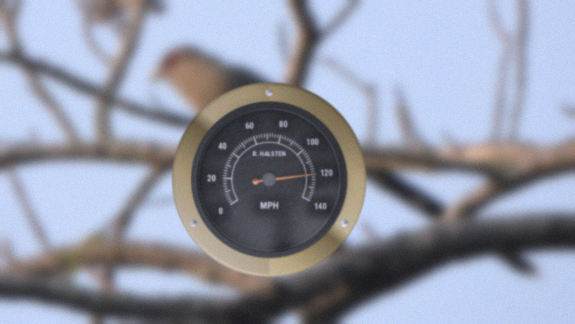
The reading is 120,mph
